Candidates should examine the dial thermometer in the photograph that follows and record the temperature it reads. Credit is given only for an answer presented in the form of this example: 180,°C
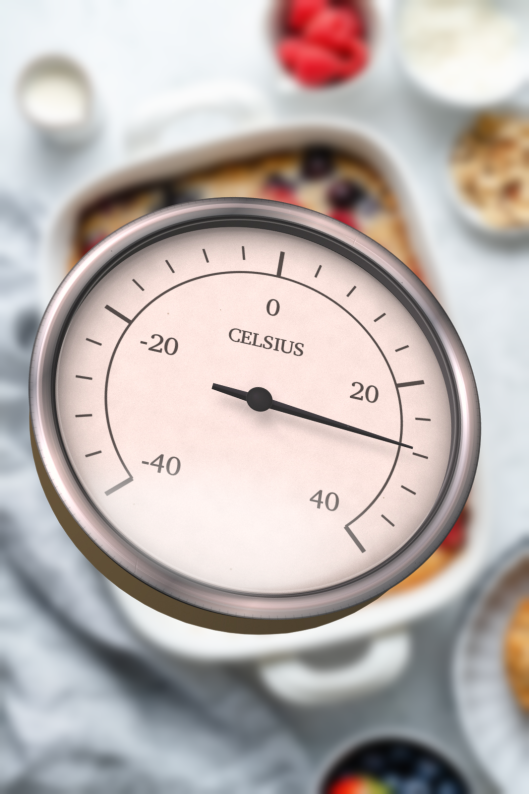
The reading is 28,°C
